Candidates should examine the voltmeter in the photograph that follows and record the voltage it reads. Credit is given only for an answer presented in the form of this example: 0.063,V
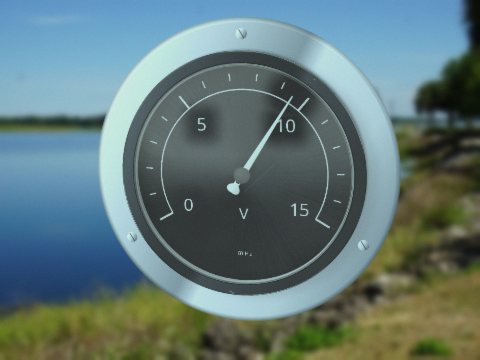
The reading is 9.5,V
